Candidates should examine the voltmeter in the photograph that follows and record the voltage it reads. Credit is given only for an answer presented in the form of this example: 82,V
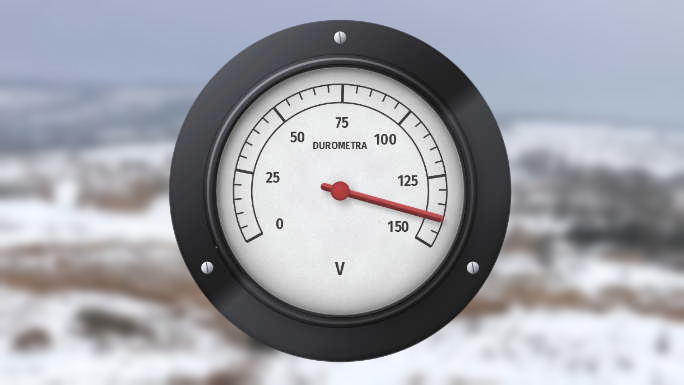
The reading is 140,V
